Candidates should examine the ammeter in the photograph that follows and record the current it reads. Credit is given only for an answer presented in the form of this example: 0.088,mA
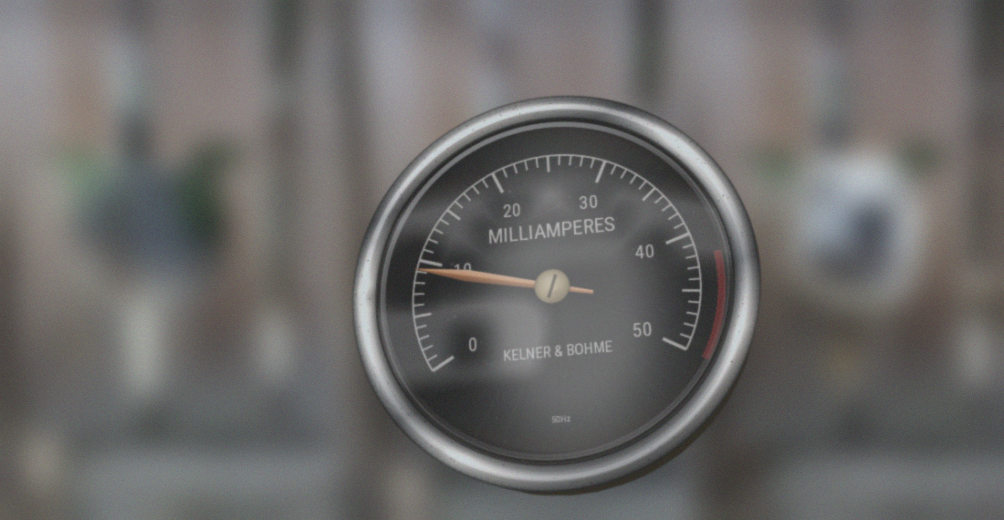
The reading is 9,mA
